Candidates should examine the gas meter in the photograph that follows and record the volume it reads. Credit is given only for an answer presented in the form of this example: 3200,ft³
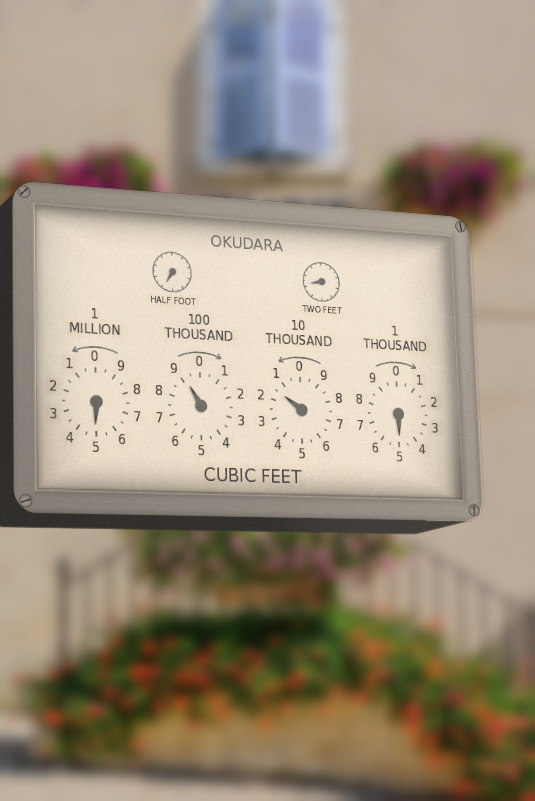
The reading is 491500,ft³
